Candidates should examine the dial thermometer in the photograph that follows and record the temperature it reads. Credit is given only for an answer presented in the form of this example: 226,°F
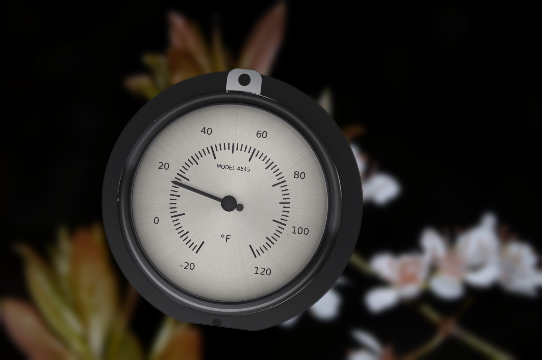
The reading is 16,°F
